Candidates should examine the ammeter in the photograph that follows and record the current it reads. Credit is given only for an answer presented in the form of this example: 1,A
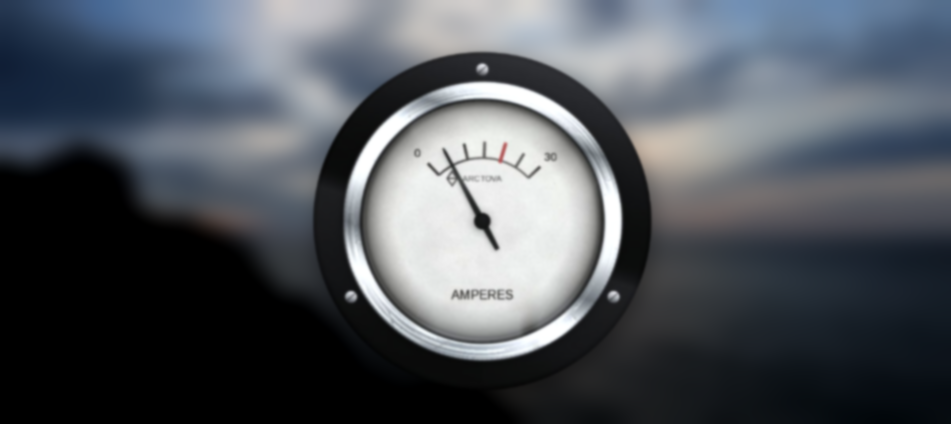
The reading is 5,A
